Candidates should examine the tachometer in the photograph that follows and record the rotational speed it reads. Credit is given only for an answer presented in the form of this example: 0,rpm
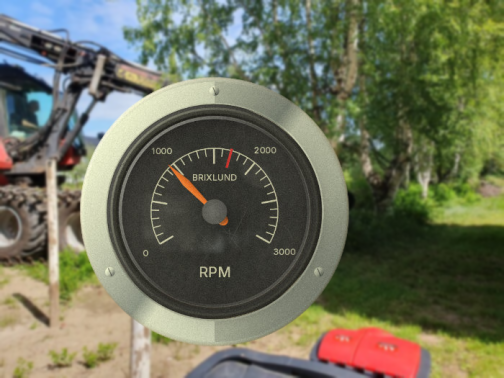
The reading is 950,rpm
